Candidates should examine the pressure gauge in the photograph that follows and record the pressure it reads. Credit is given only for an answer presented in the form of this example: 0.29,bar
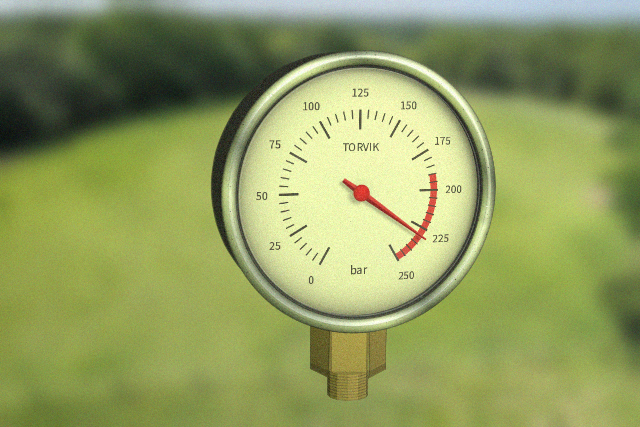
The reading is 230,bar
